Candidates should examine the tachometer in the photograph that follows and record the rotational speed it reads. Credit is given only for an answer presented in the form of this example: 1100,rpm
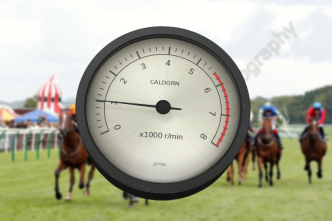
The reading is 1000,rpm
